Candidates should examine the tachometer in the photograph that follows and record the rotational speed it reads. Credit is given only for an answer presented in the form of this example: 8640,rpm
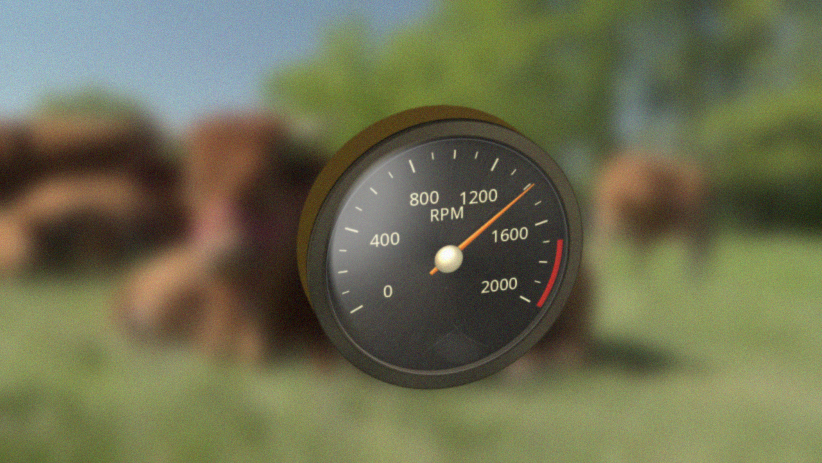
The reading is 1400,rpm
